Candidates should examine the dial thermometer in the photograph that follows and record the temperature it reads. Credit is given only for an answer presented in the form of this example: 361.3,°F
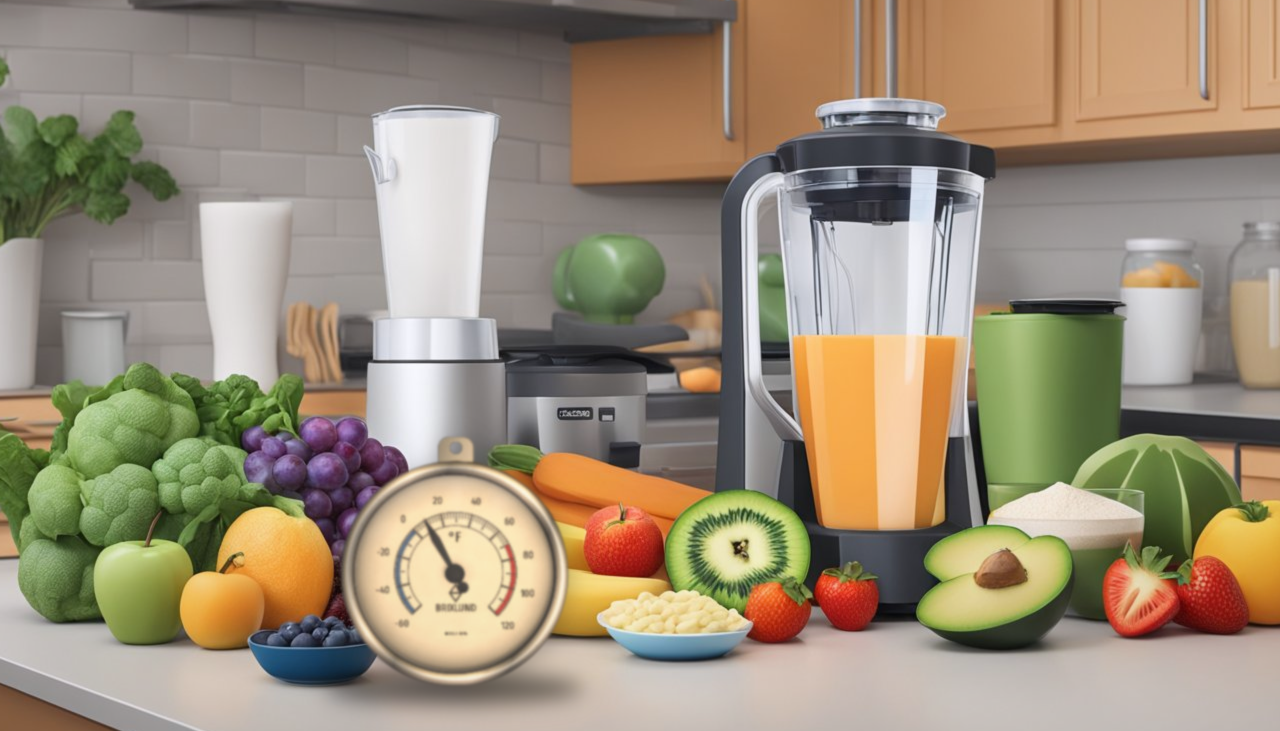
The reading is 10,°F
